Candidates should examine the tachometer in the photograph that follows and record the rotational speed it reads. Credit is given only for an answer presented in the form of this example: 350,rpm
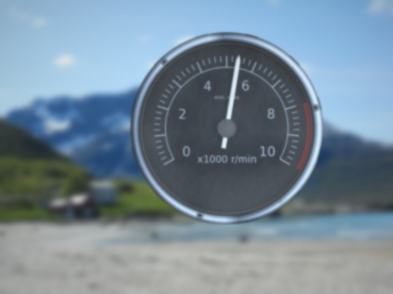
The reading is 5400,rpm
